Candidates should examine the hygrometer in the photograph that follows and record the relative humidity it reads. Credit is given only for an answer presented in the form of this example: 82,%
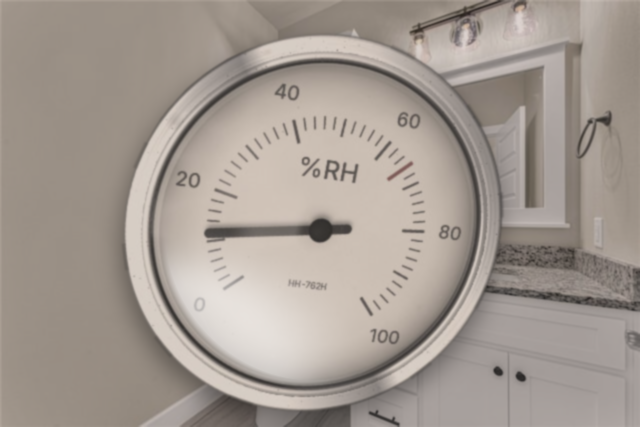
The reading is 12,%
